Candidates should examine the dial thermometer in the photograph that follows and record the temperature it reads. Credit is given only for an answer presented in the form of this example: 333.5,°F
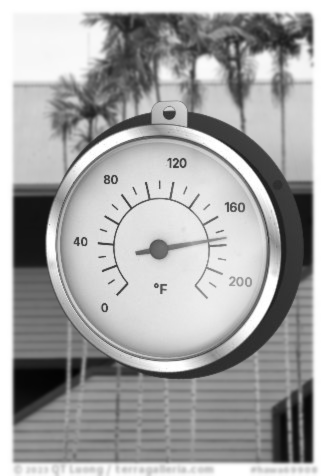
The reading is 175,°F
